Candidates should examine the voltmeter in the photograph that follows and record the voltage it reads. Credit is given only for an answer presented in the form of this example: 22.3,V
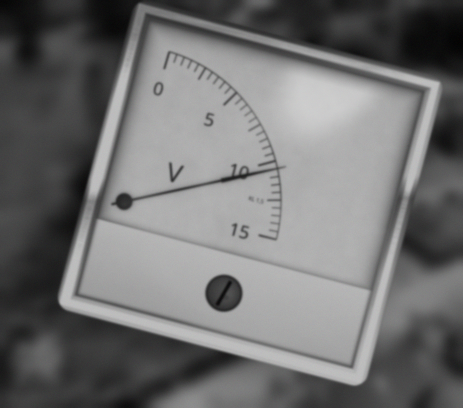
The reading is 10.5,V
